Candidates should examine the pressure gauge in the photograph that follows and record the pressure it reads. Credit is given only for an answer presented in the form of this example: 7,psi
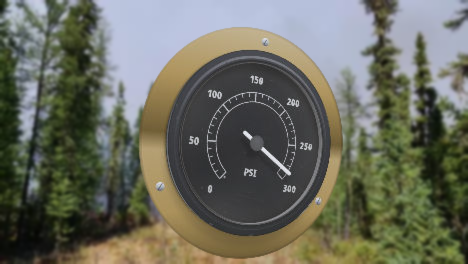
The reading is 290,psi
